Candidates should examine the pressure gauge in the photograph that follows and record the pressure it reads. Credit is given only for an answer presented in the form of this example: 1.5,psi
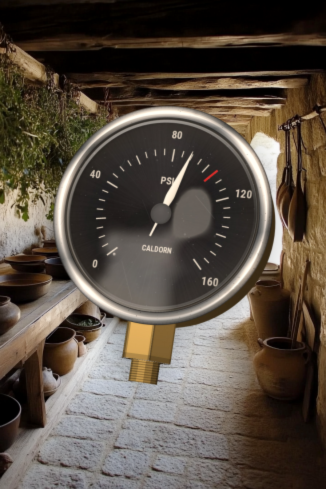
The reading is 90,psi
